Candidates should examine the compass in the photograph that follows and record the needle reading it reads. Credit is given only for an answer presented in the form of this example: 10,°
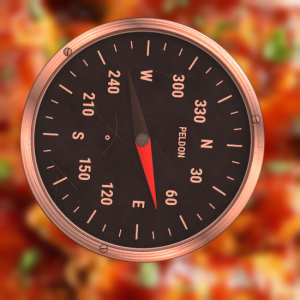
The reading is 75,°
